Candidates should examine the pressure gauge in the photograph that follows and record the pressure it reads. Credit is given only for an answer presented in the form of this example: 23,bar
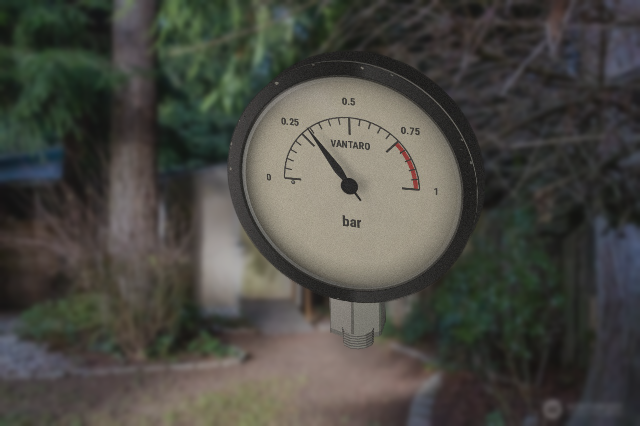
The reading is 0.3,bar
